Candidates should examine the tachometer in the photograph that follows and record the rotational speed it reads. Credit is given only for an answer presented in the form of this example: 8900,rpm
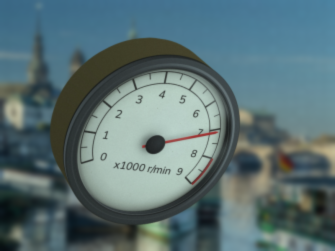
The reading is 7000,rpm
